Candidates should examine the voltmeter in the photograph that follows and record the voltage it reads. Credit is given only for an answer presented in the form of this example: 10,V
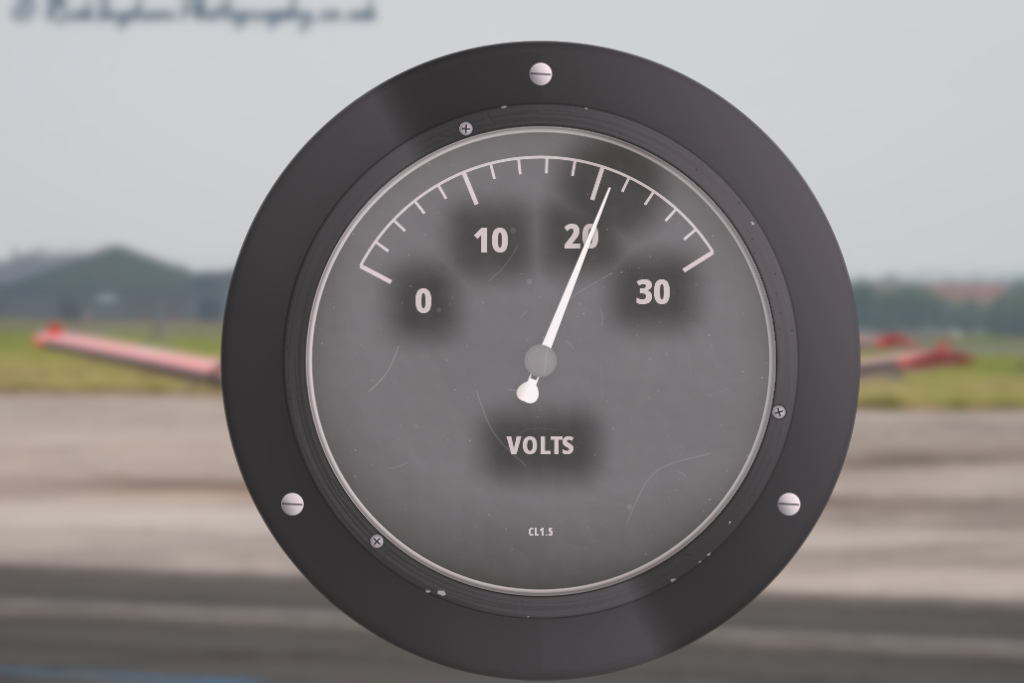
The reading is 21,V
